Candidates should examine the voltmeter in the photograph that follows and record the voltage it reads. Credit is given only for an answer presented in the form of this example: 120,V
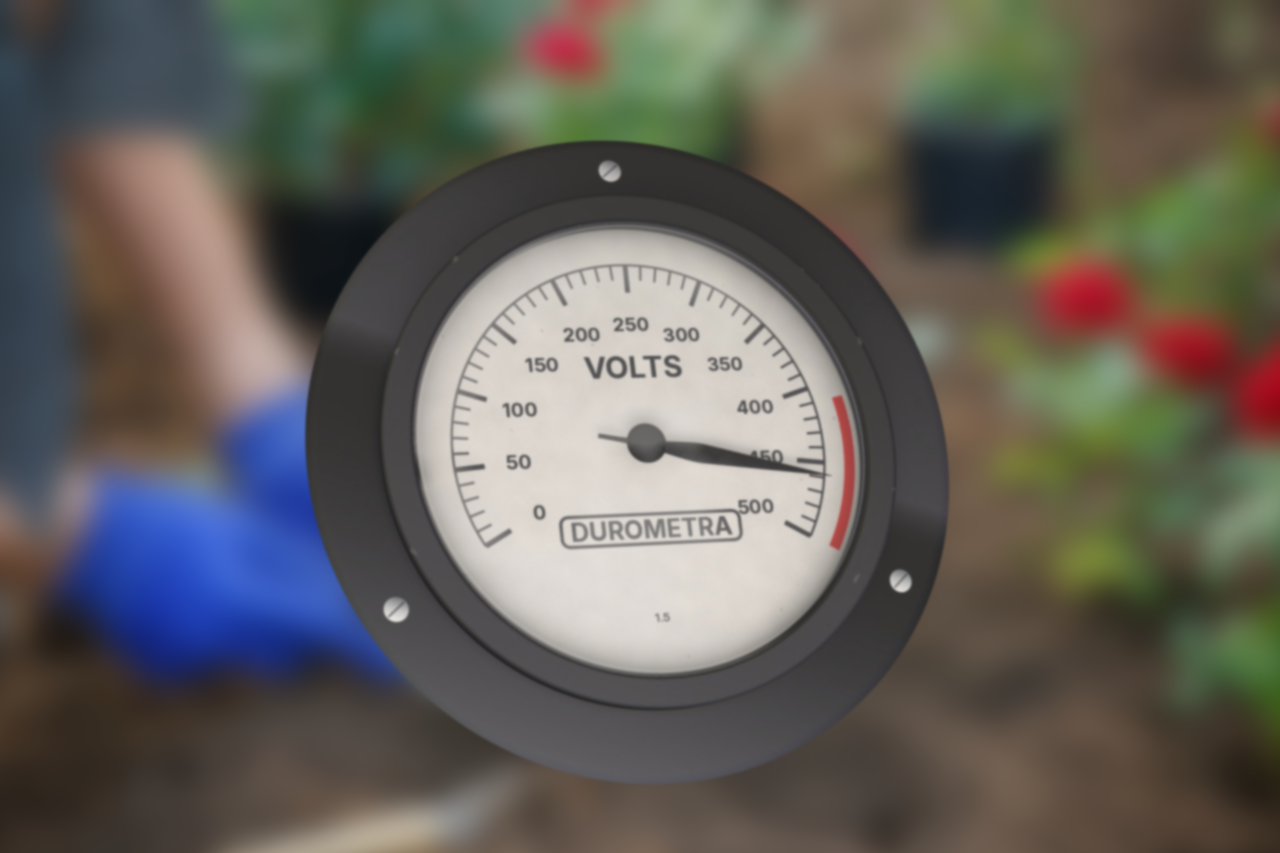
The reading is 460,V
